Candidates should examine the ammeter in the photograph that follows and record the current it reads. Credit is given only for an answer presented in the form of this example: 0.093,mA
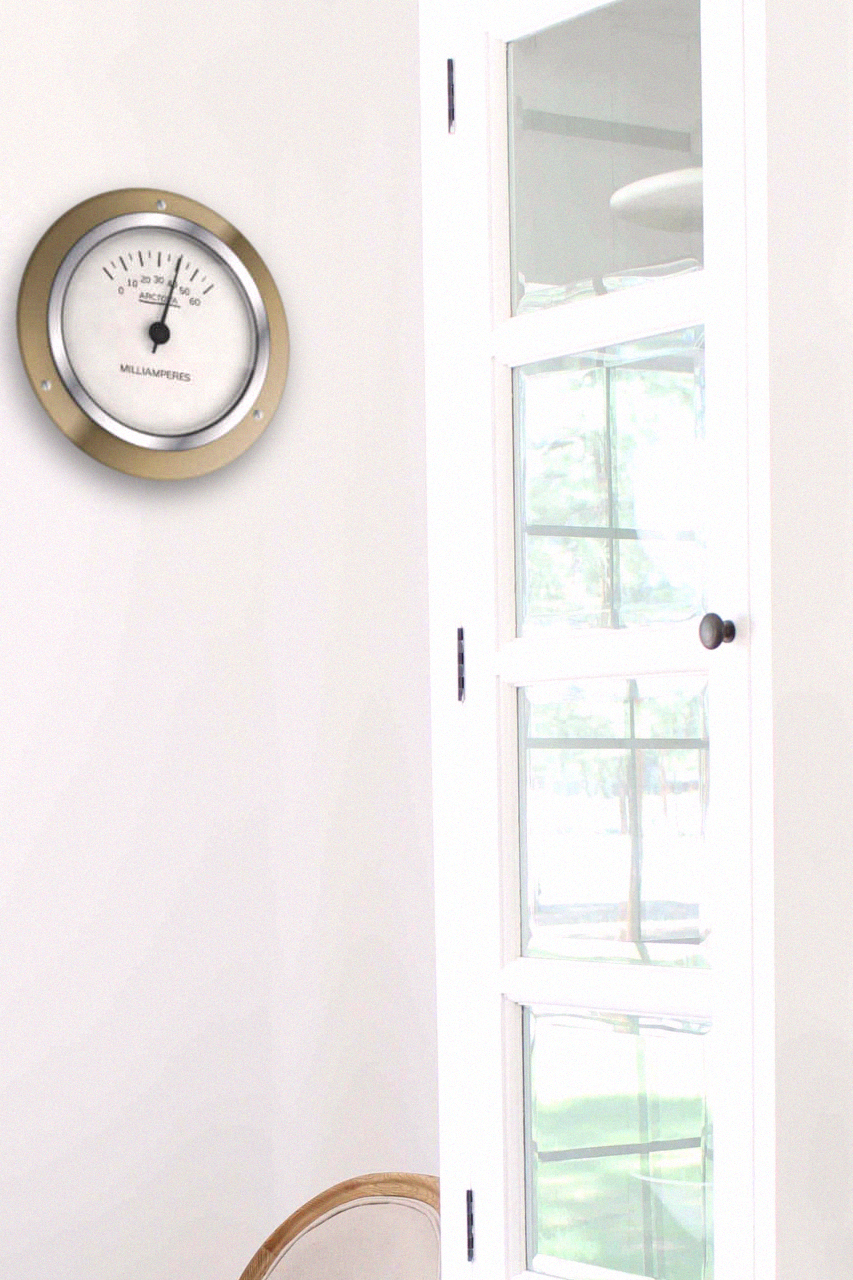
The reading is 40,mA
